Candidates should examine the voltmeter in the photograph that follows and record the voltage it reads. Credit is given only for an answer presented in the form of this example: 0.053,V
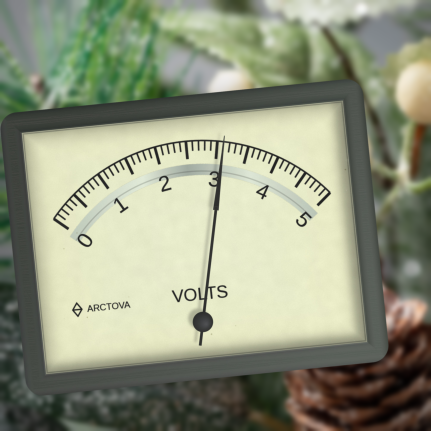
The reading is 3.1,V
